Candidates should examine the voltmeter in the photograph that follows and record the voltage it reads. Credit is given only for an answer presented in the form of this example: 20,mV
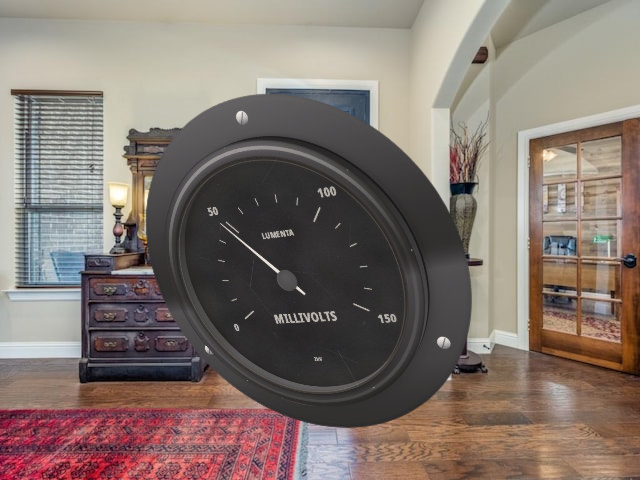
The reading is 50,mV
